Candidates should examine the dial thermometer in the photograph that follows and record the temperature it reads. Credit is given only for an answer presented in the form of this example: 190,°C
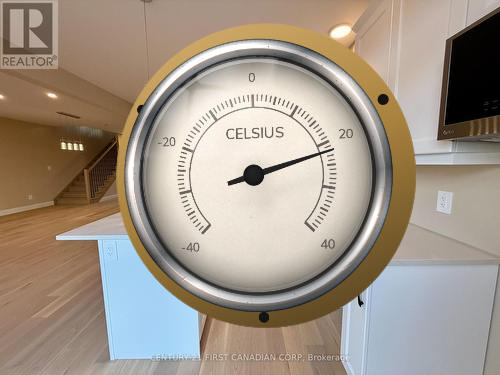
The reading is 22,°C
